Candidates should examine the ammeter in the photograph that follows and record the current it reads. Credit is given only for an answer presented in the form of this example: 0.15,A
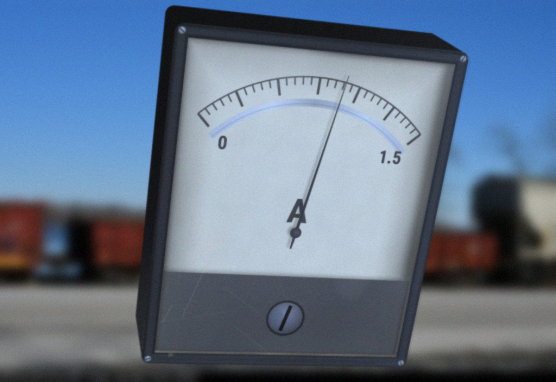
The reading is 0.9,A
